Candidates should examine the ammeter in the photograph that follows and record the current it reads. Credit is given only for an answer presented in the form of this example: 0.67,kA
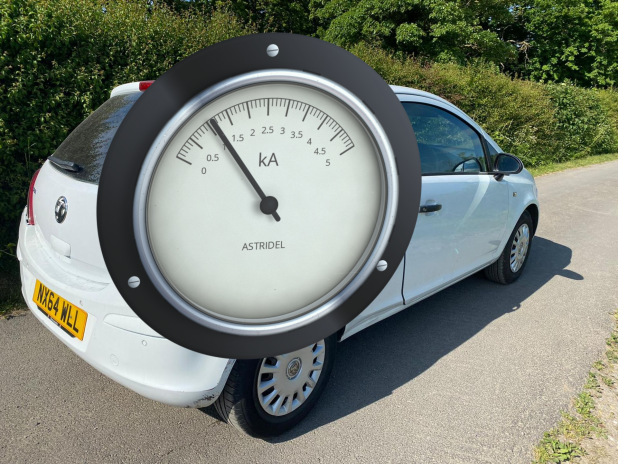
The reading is 1.1,kA
